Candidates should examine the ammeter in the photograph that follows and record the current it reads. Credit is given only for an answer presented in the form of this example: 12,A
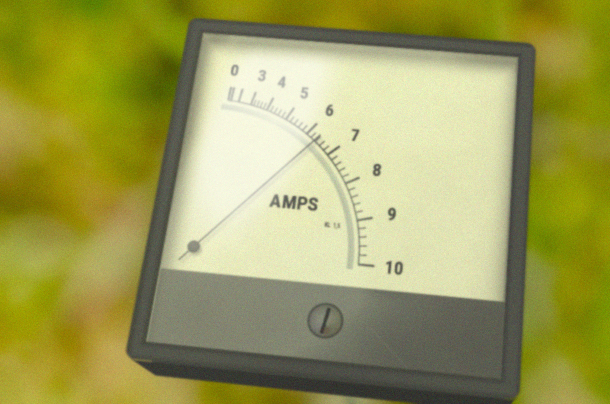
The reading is 6.4,A
